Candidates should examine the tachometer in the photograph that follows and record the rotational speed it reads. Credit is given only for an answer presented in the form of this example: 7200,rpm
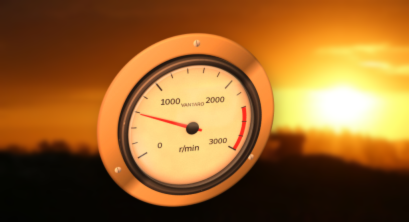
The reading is 600,rpm
